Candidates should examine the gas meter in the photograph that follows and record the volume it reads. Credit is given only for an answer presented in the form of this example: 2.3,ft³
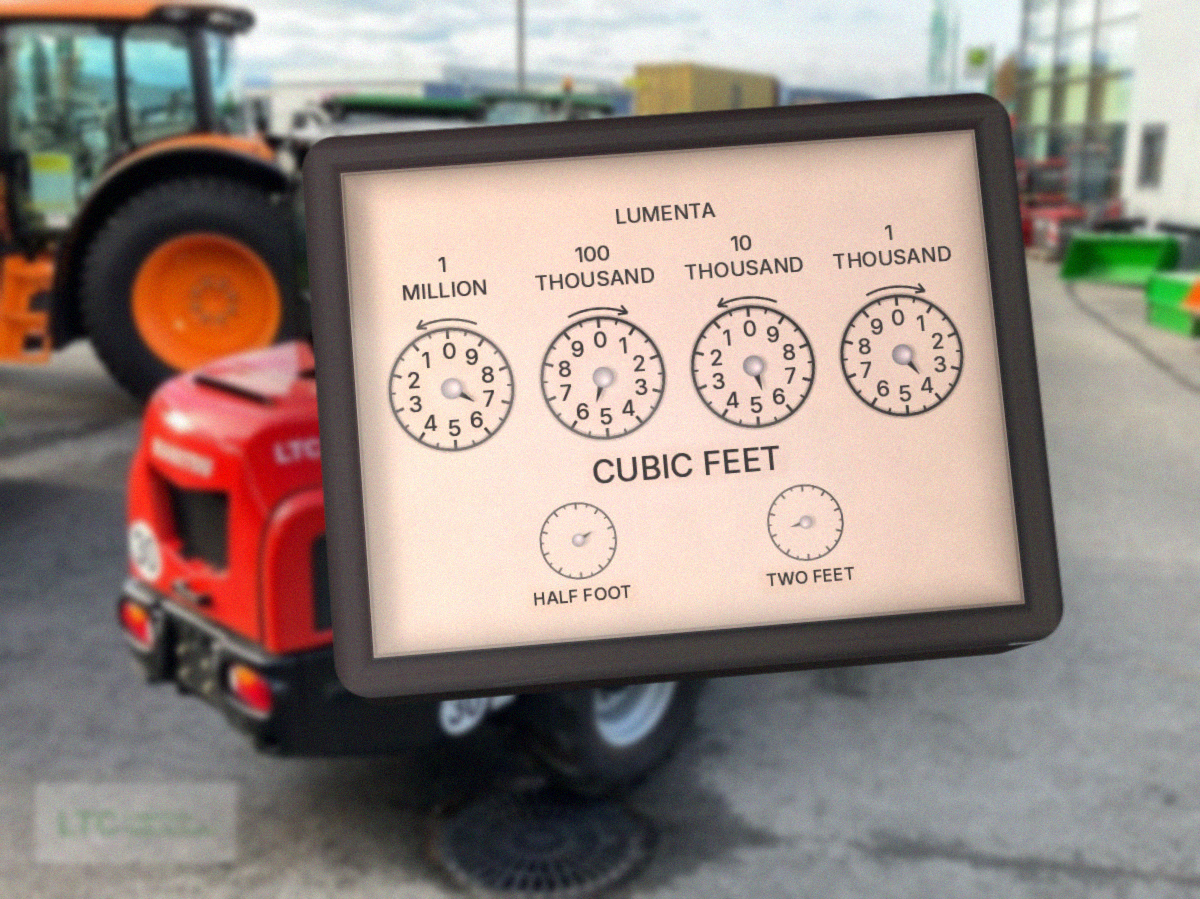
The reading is 655400,ft³
